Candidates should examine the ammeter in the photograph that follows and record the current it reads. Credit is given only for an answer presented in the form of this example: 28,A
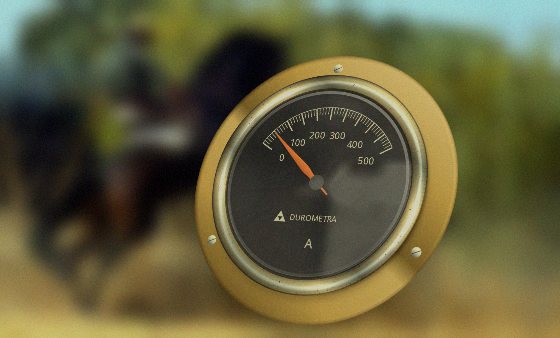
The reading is 50,A
